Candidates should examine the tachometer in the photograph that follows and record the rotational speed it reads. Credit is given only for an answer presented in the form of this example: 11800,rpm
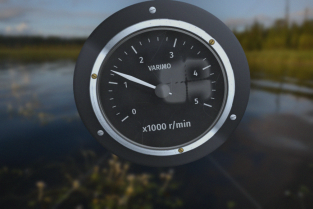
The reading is 1300,rpm
